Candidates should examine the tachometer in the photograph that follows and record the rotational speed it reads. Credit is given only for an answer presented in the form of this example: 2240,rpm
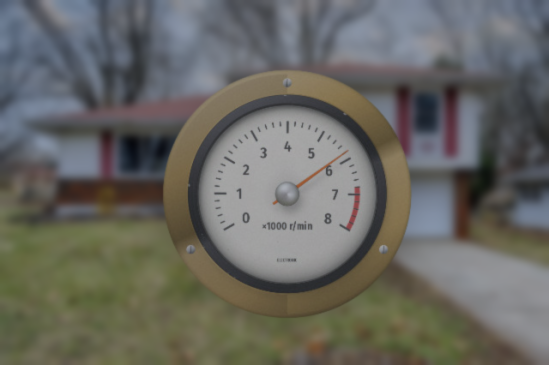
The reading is 5800,rpm
